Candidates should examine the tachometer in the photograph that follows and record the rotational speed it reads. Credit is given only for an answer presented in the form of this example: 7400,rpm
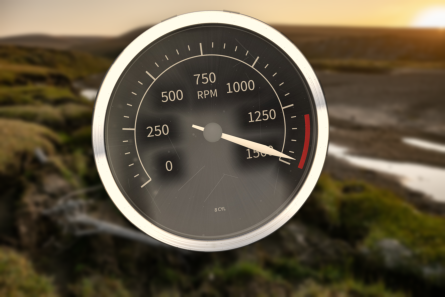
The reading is 1475,rpm
